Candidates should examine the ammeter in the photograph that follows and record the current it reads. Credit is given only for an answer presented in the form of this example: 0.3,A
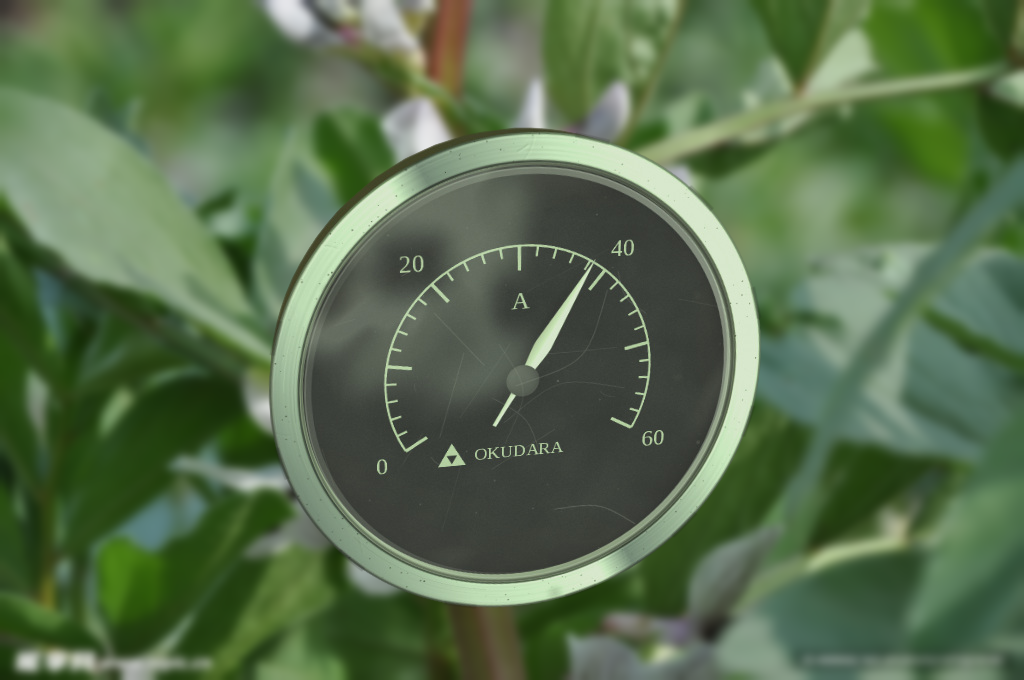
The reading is 38,A
